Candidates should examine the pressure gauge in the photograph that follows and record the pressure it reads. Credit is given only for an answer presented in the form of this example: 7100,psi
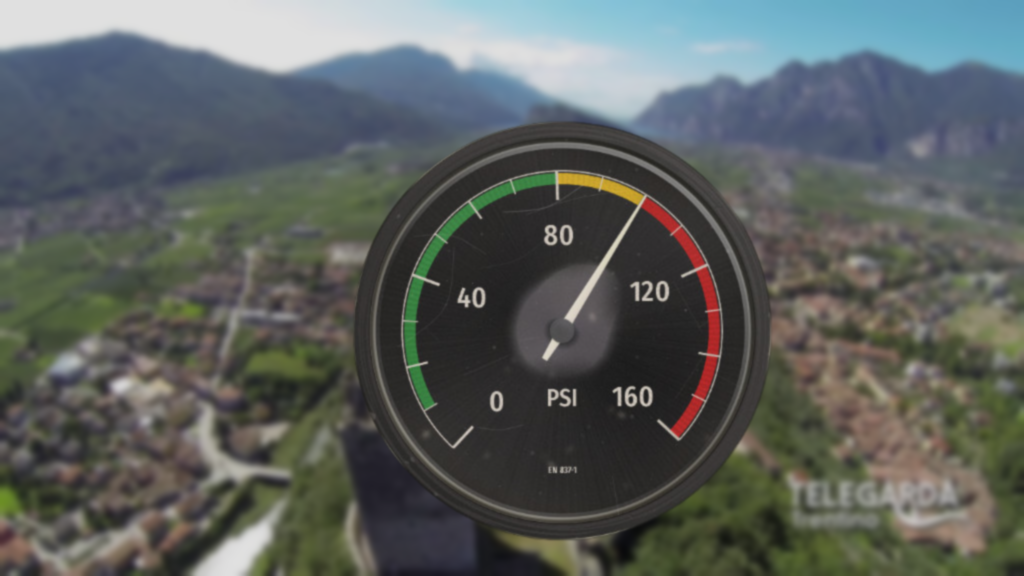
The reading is 100,psi
